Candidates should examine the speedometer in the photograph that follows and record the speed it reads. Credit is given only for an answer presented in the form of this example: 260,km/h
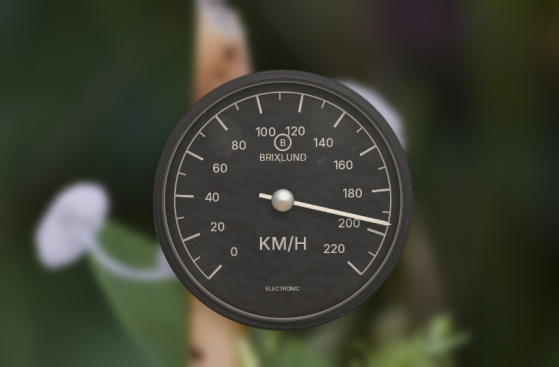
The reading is 195,km/h
